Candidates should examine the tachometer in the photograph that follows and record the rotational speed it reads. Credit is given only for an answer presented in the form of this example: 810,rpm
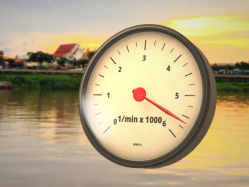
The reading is 5625,rpm
